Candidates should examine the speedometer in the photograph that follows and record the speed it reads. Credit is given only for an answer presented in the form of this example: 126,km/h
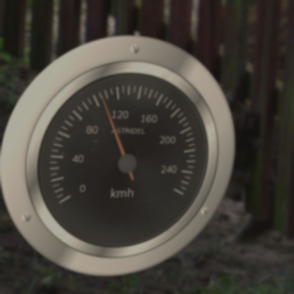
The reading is 105,km/h
